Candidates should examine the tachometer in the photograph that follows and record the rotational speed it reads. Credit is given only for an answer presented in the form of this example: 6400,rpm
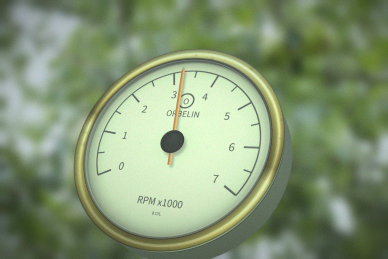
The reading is 3250,rpm
